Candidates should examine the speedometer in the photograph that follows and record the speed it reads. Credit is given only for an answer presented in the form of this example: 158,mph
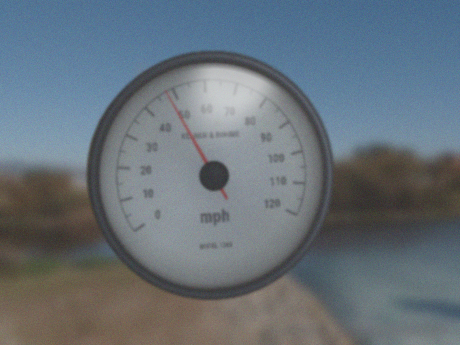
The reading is 47.5,mph
